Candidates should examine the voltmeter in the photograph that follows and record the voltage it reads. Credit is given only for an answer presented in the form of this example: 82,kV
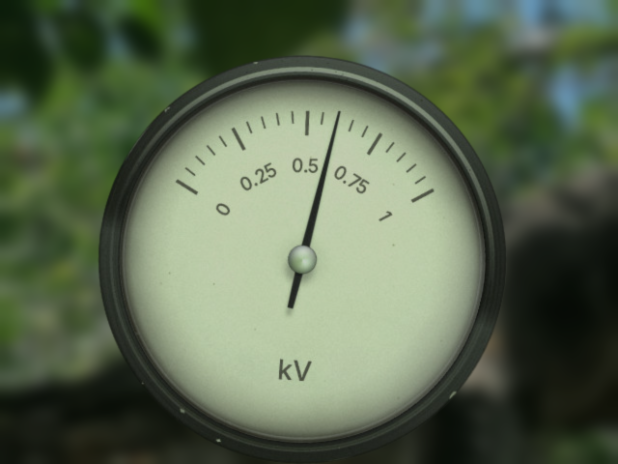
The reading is 0.6,kV
